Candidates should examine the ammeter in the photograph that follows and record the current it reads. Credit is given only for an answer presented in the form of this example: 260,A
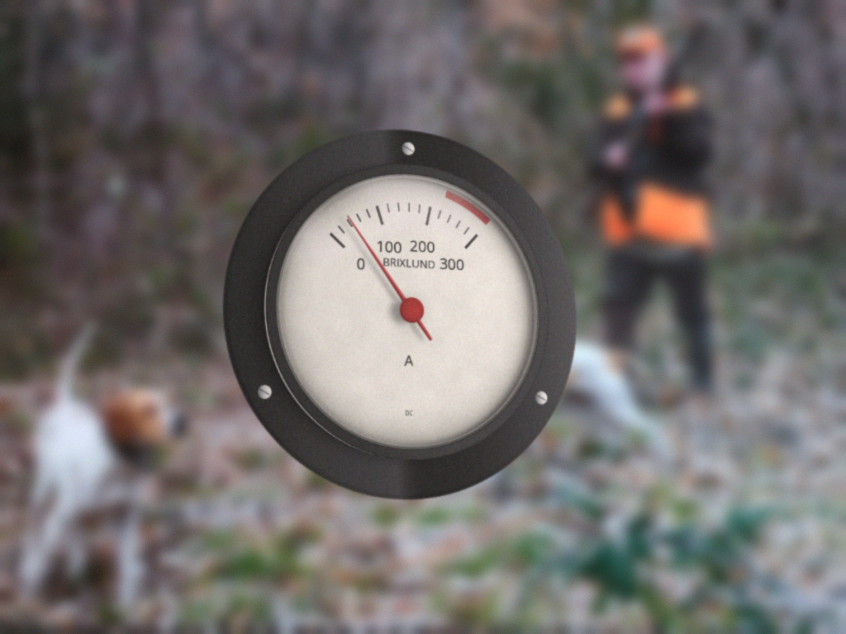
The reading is 40,A
